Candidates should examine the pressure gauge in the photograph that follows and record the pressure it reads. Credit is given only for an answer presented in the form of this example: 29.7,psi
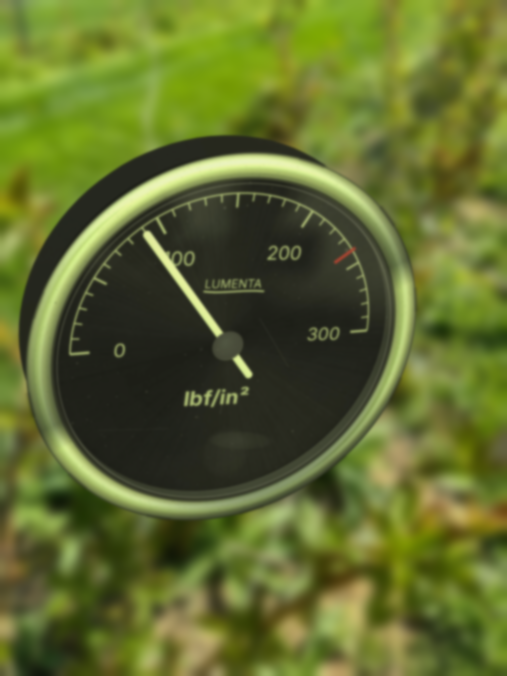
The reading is 90,psi
